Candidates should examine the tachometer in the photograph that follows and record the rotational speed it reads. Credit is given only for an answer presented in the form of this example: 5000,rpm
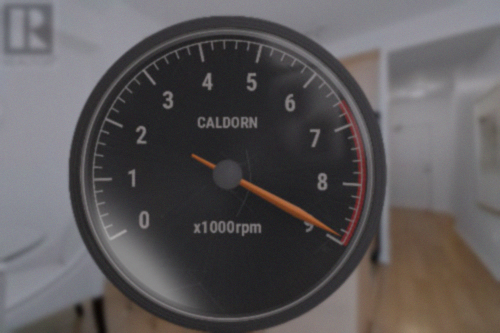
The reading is 8900,rpm
